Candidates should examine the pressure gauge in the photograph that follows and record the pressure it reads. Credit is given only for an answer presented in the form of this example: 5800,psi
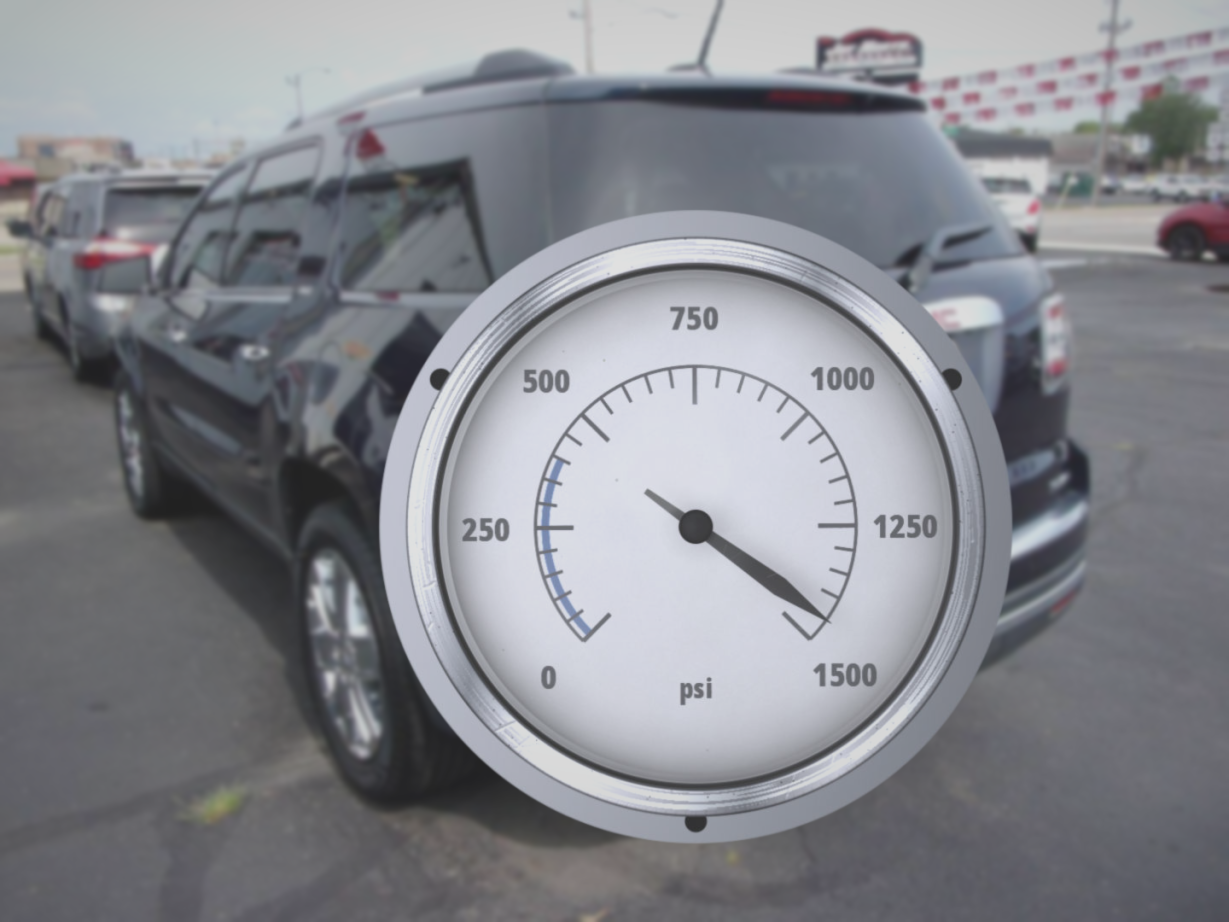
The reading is 1450,psi
